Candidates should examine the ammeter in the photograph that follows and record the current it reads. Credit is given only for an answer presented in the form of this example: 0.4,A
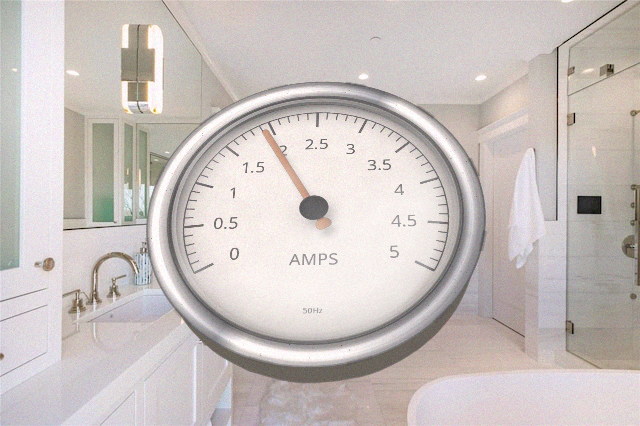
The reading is 1.9,A
